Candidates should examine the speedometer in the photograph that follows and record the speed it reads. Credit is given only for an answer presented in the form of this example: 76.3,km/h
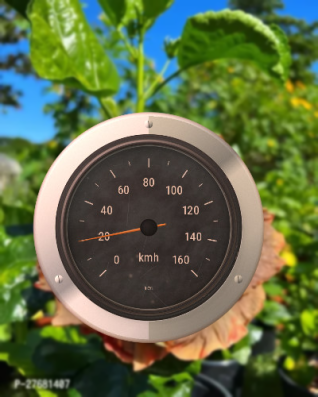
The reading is 20,km/h
